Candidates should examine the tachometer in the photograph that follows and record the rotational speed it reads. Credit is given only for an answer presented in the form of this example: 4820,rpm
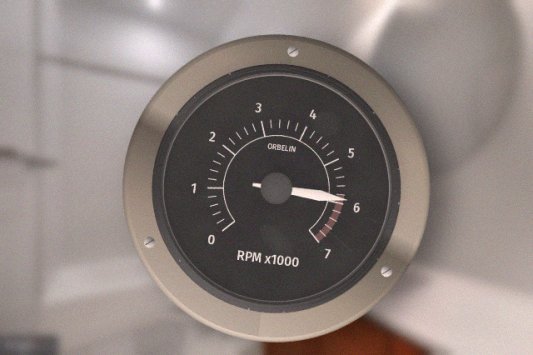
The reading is 5900,rpm
